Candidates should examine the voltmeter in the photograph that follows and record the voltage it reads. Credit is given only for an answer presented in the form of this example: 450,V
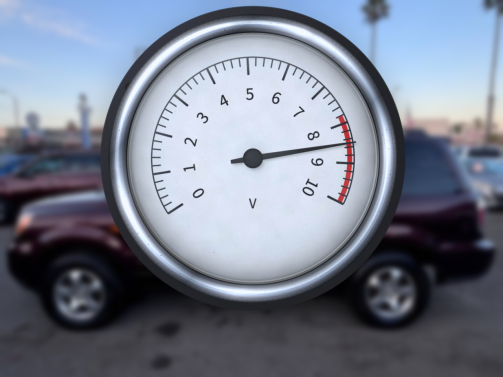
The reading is 8.5,V
